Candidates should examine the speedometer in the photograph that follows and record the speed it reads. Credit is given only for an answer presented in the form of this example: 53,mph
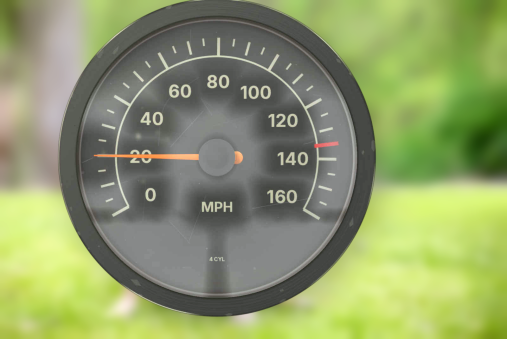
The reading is 20,mph
